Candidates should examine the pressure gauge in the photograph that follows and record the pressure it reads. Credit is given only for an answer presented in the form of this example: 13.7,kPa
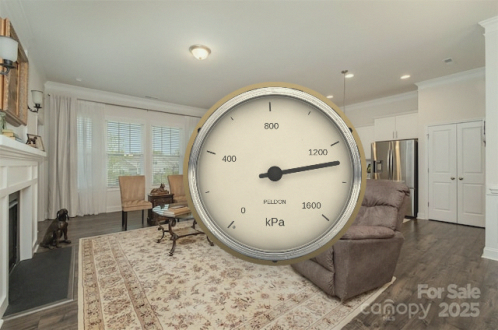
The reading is 1300,kPa
